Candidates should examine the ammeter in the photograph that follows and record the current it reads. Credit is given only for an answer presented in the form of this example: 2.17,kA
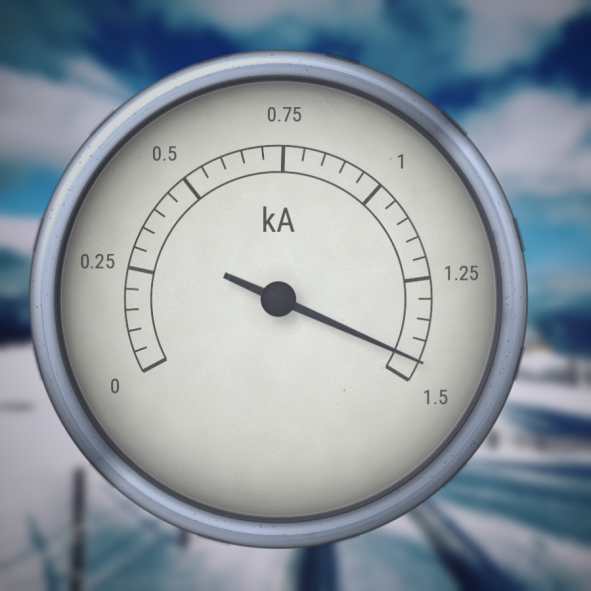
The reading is 1.45,kA
